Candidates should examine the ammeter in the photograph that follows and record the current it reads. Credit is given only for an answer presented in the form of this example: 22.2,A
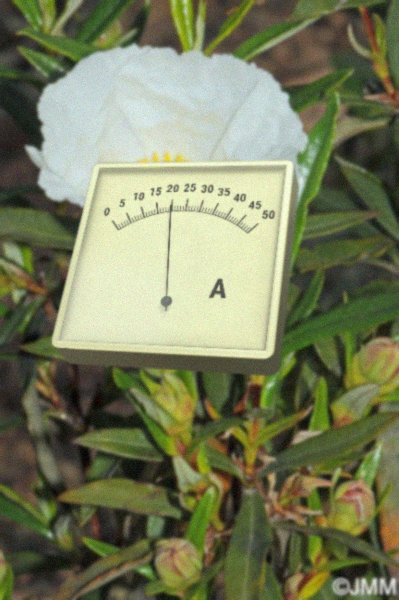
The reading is 20,A
